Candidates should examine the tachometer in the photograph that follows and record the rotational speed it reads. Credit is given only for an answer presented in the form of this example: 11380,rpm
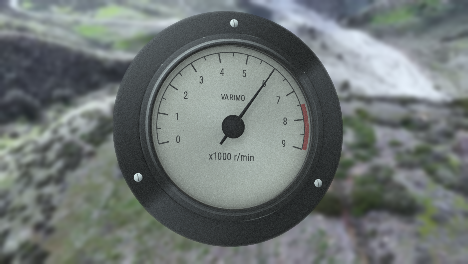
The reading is 6000,rpm
